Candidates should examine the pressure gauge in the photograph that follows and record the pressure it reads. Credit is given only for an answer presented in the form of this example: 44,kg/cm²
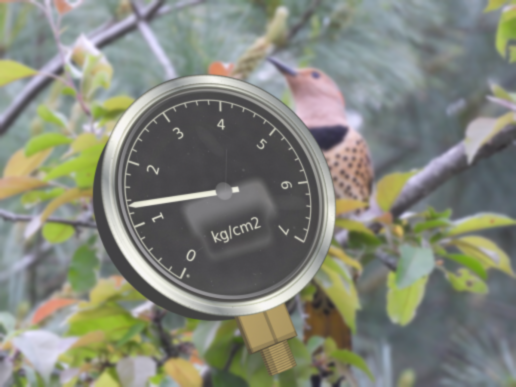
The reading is 1.3,kg/cm²
